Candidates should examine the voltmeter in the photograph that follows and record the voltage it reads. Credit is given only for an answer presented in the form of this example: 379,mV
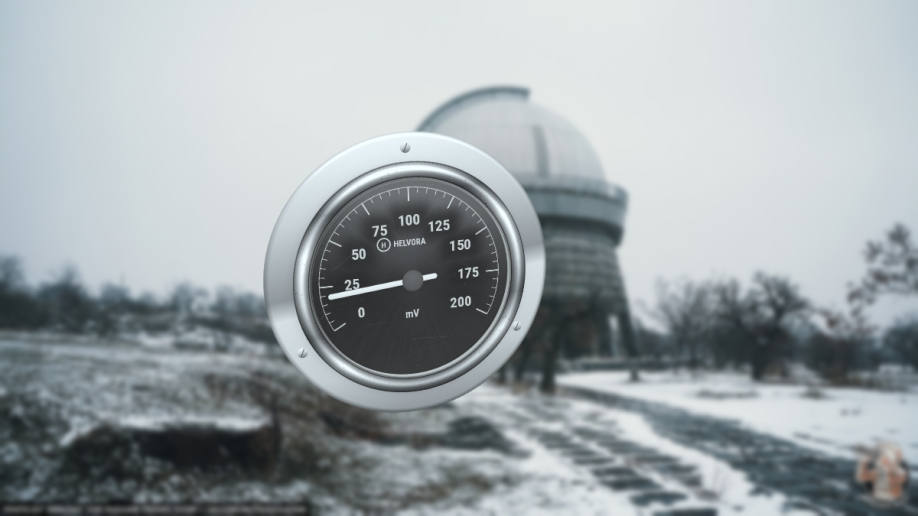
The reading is 20,mV
